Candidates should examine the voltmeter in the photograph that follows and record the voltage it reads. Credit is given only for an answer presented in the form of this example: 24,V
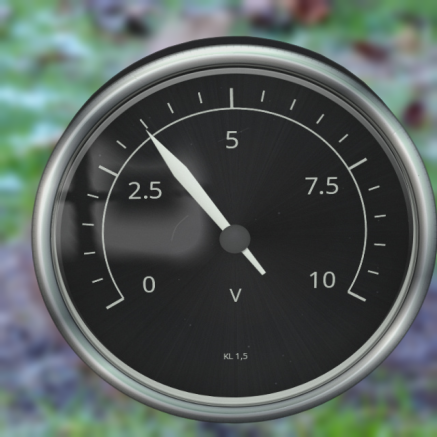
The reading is 3.5,V
